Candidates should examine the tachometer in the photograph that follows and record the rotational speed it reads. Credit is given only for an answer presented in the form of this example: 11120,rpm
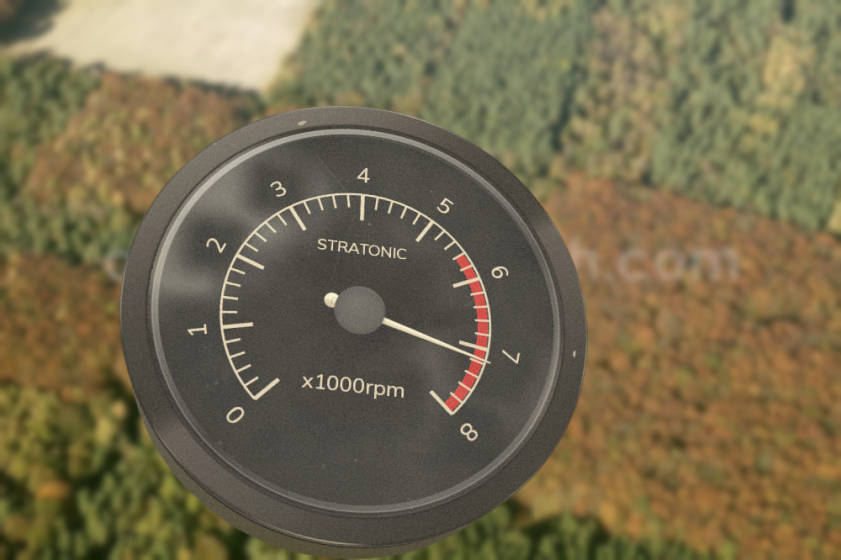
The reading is 7200,rpm
